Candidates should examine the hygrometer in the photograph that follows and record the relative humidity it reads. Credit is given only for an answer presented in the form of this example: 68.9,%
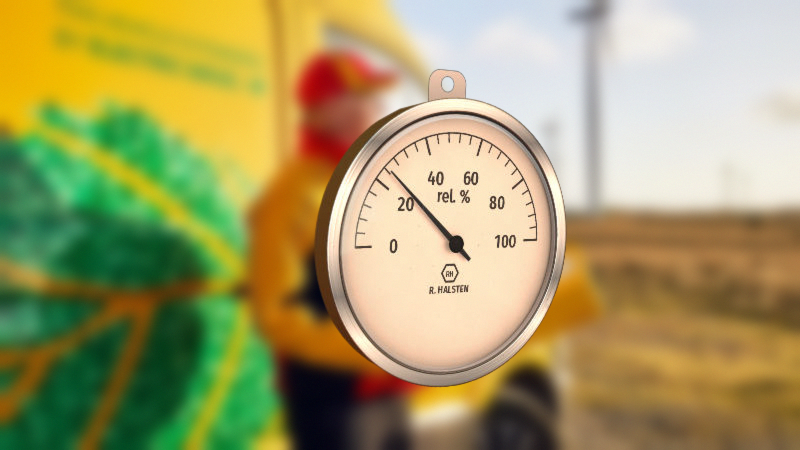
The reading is 24,%
